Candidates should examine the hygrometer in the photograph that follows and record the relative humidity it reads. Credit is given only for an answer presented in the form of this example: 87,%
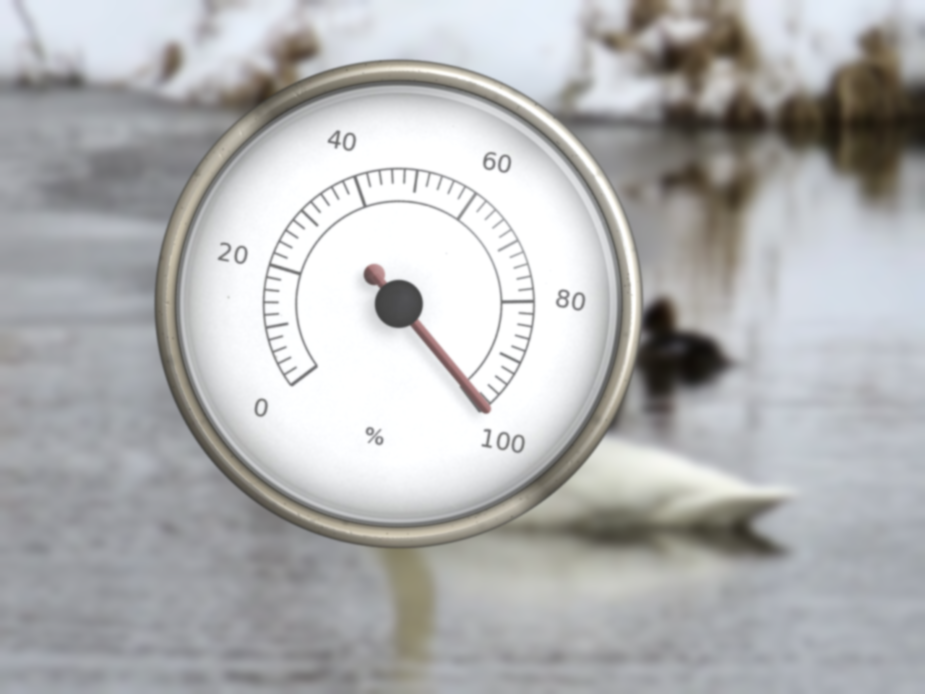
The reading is 99,%
